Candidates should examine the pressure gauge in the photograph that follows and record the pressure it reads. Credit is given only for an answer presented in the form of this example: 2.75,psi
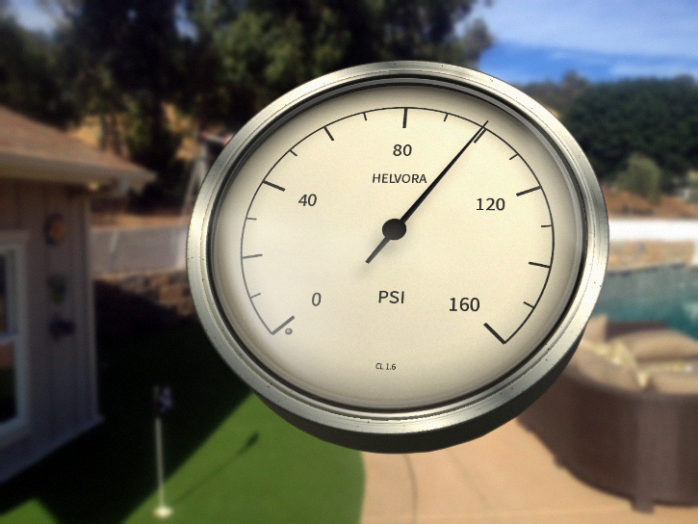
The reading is 100,psi
